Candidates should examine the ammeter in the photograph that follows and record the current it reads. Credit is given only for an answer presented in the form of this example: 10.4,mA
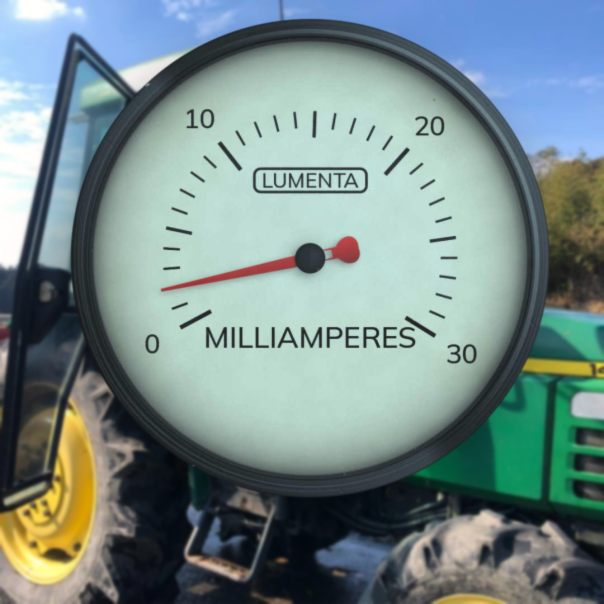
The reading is 2,mA
